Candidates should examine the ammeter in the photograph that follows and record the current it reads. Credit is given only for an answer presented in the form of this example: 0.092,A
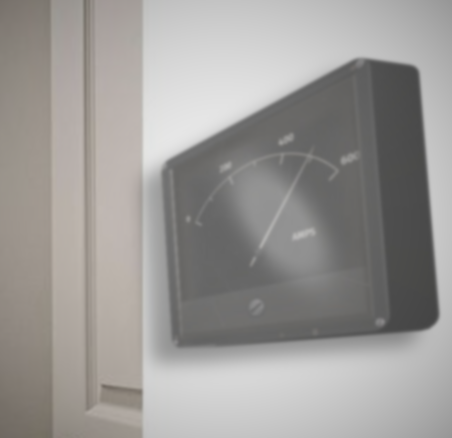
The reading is 500,A
